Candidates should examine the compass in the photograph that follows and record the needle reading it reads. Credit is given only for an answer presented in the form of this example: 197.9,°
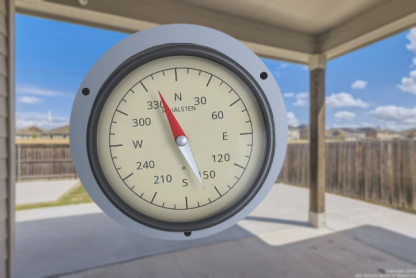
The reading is 340,°
